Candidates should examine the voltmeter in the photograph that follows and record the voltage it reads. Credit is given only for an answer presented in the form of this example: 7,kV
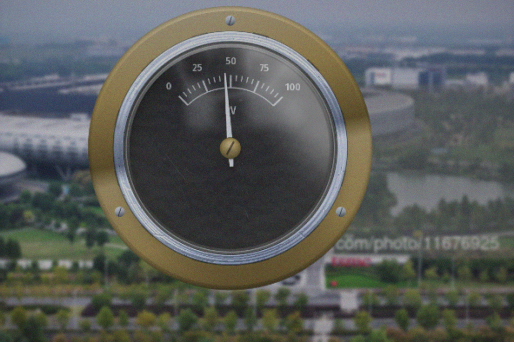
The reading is 45,kV
